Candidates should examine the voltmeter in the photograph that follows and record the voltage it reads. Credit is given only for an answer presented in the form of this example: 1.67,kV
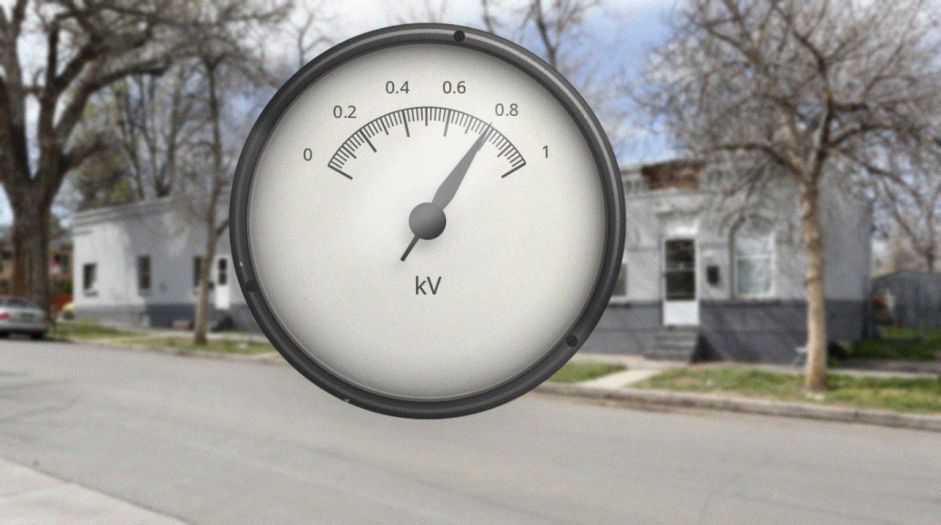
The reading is 0.78,kV
